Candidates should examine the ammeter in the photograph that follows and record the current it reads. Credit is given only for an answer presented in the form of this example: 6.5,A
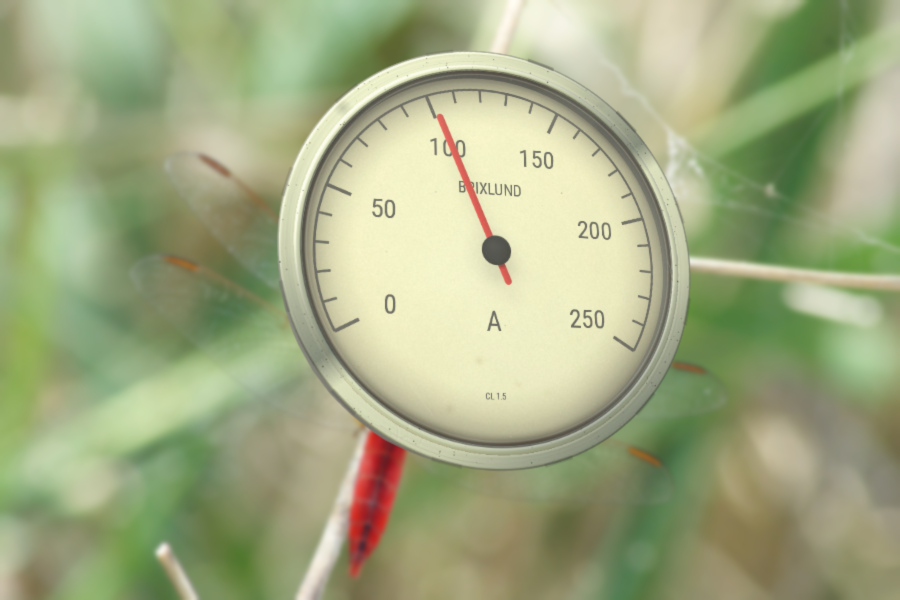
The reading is 100,A
